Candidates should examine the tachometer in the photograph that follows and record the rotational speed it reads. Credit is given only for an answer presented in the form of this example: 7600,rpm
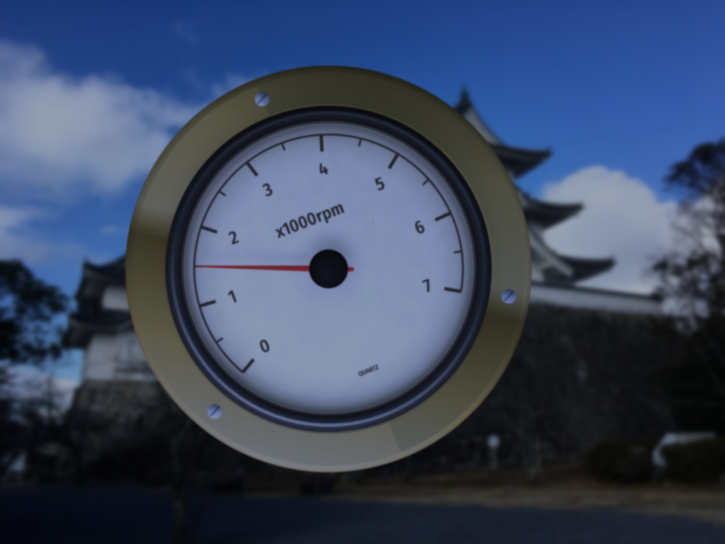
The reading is 1500,rpm
